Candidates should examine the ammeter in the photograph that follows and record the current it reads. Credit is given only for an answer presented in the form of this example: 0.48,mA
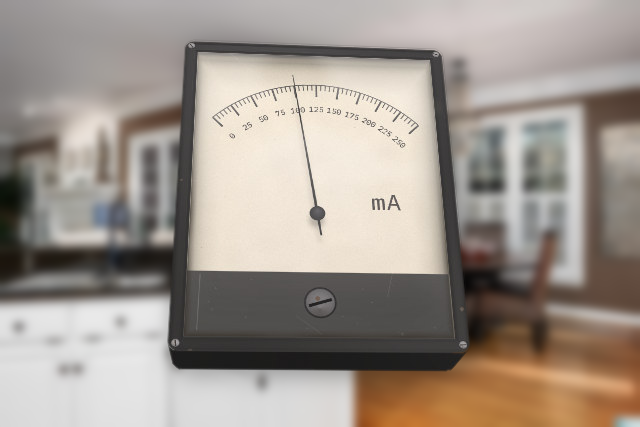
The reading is 100,mA
